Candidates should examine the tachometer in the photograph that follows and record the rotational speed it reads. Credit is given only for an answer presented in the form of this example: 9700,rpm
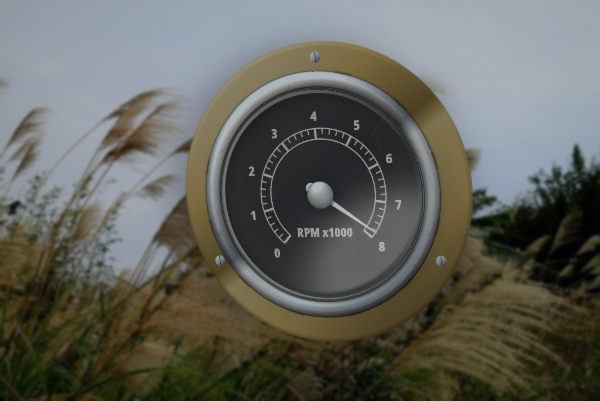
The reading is 7800,rpm
